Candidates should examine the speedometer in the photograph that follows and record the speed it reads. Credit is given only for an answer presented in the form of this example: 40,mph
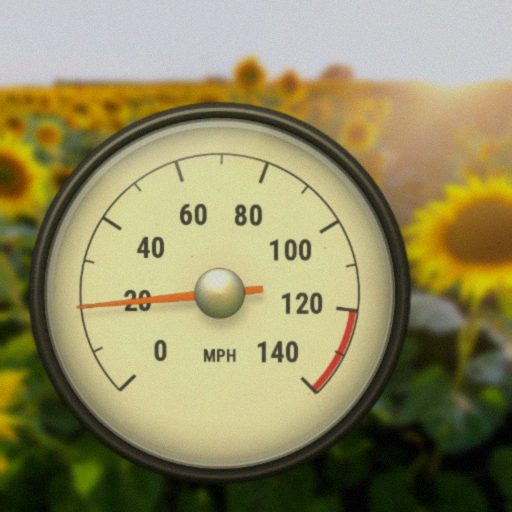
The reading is 20,mph
